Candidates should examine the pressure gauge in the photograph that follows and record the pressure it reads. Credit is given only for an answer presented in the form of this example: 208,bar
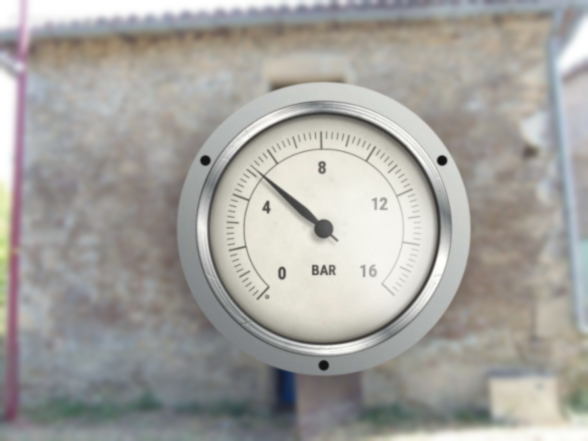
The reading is 5.2,bar
